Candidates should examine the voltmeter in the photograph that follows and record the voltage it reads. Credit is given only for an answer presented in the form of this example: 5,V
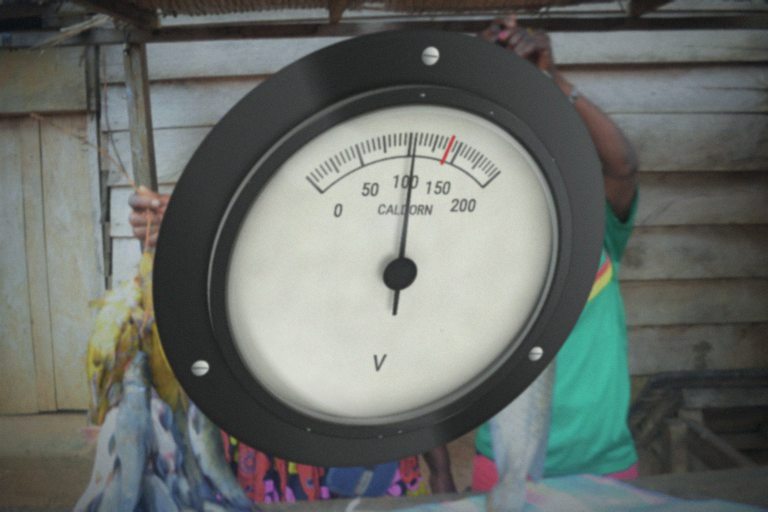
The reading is 100,V
